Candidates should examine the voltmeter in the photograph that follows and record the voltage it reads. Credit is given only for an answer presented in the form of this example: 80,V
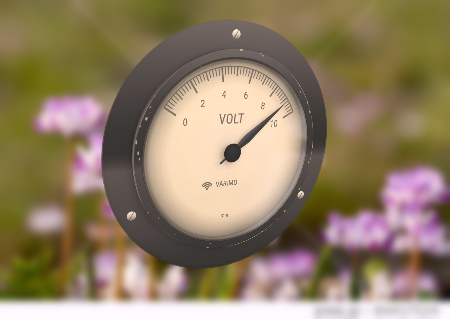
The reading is 9,V
